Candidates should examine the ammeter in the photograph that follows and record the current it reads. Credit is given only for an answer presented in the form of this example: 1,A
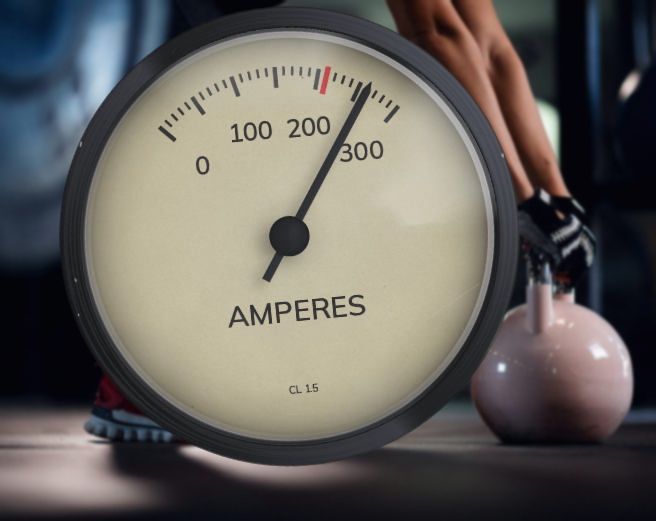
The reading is 260,A
